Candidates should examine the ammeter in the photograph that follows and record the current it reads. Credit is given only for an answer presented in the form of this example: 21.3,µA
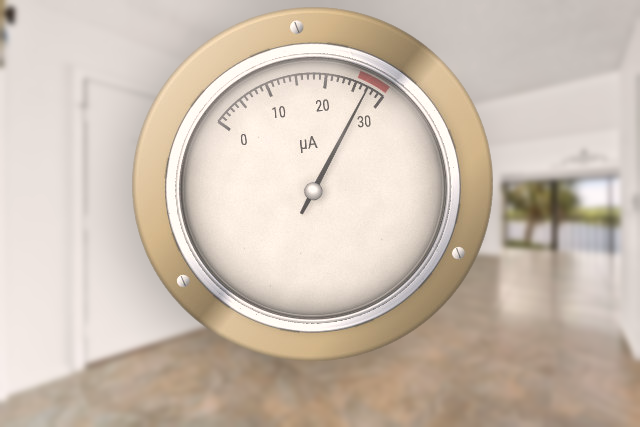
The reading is 27,µA
